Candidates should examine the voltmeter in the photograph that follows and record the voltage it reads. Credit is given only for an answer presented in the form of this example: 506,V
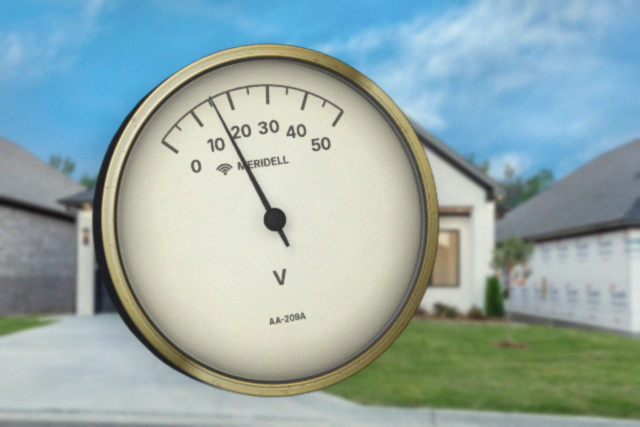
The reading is 15,V
